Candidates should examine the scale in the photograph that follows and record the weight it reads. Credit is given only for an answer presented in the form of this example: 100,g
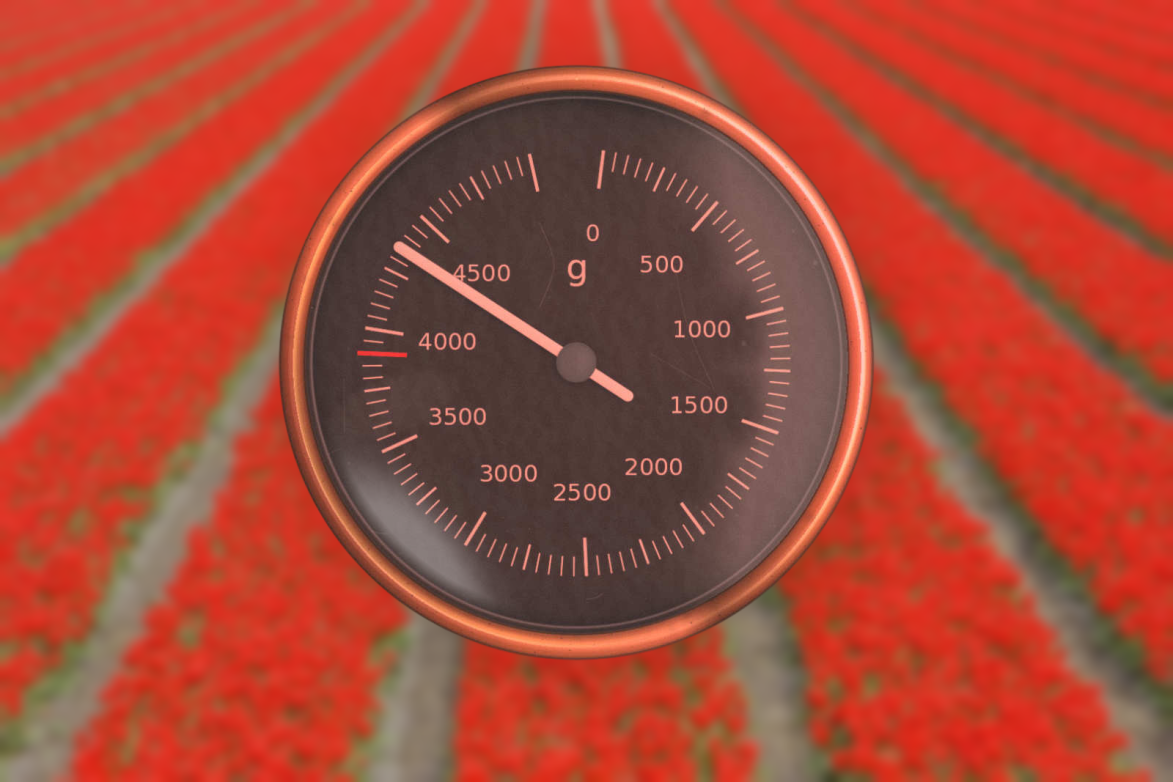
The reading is 4350,g
